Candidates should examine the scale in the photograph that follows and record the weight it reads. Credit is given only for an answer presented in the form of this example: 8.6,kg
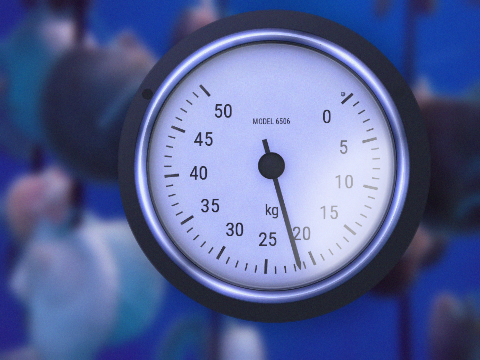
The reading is 21.5,kg
